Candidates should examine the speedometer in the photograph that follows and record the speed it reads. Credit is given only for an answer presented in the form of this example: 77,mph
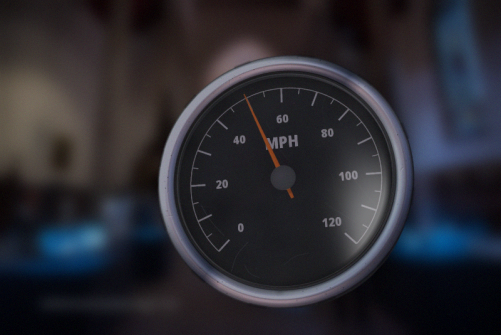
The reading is 50,mph
